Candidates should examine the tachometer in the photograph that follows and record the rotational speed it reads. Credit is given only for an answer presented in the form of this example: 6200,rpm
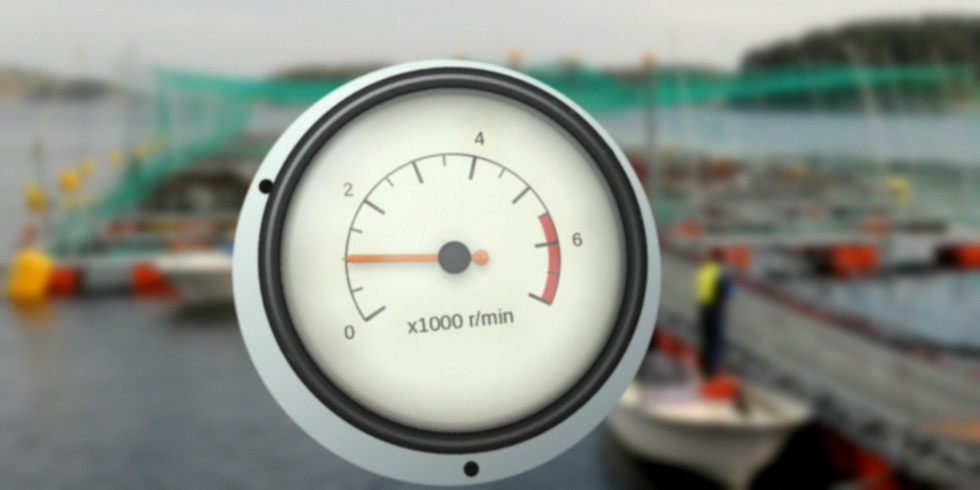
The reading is 1000,rpm
